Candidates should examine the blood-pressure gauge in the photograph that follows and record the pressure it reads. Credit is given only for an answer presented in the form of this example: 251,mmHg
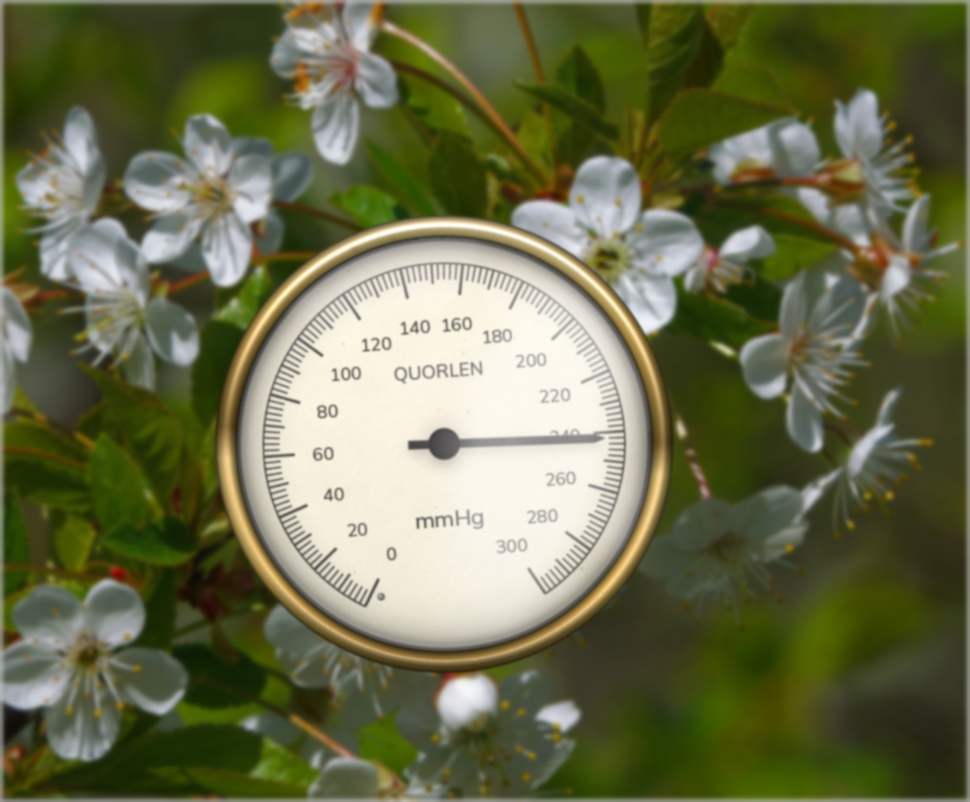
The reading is 242,mmHg
